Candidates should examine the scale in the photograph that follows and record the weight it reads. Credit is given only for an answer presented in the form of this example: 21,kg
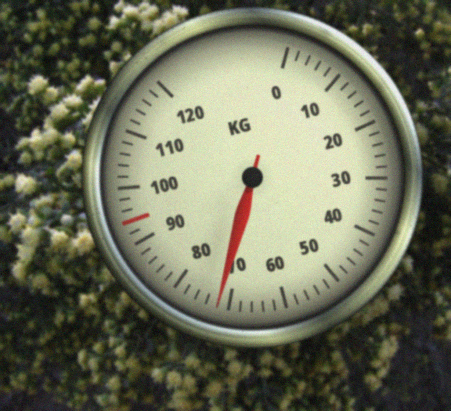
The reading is 72,kg
